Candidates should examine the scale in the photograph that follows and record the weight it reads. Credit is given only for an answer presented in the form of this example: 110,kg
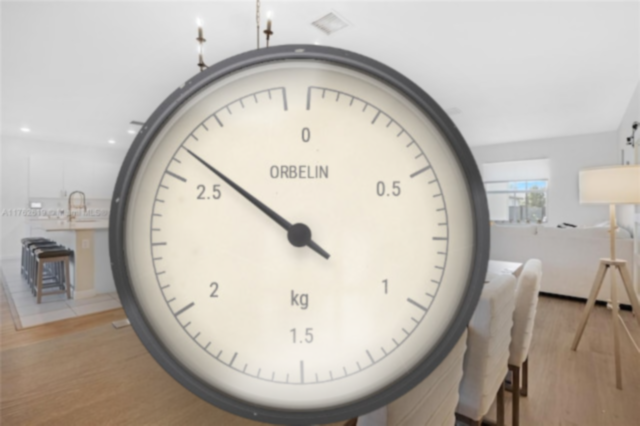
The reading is 2.6,kg
